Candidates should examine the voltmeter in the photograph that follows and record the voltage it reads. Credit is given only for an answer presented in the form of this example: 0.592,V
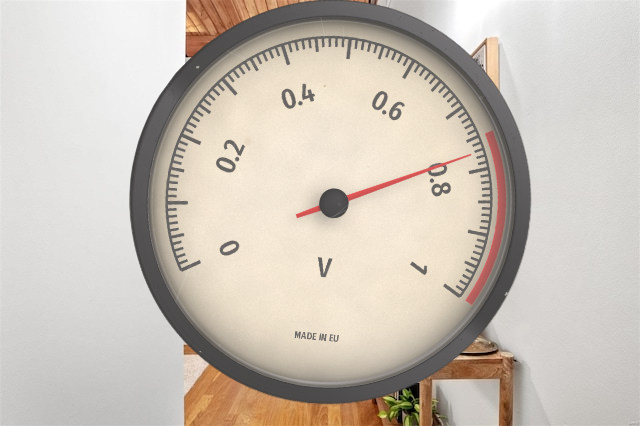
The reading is 0.77,V
